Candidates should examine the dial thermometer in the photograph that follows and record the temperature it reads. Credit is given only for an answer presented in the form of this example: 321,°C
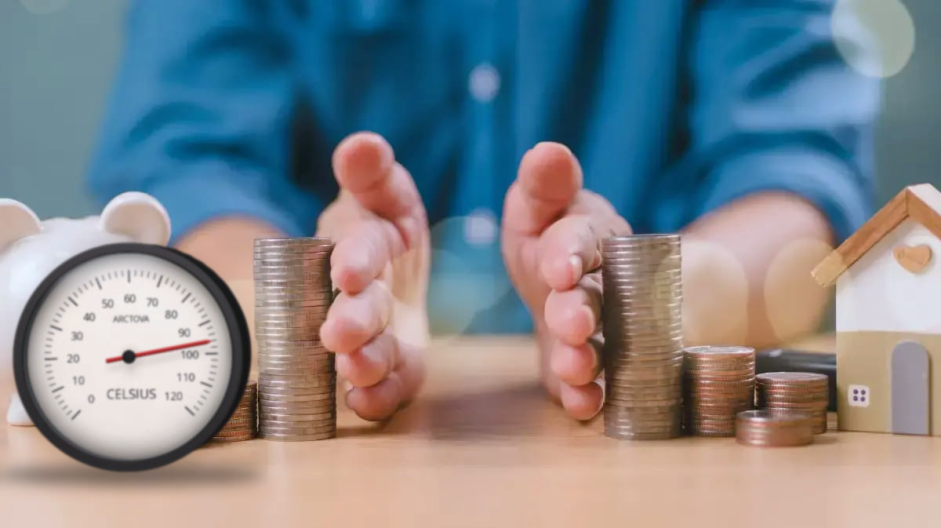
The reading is 96,°C
